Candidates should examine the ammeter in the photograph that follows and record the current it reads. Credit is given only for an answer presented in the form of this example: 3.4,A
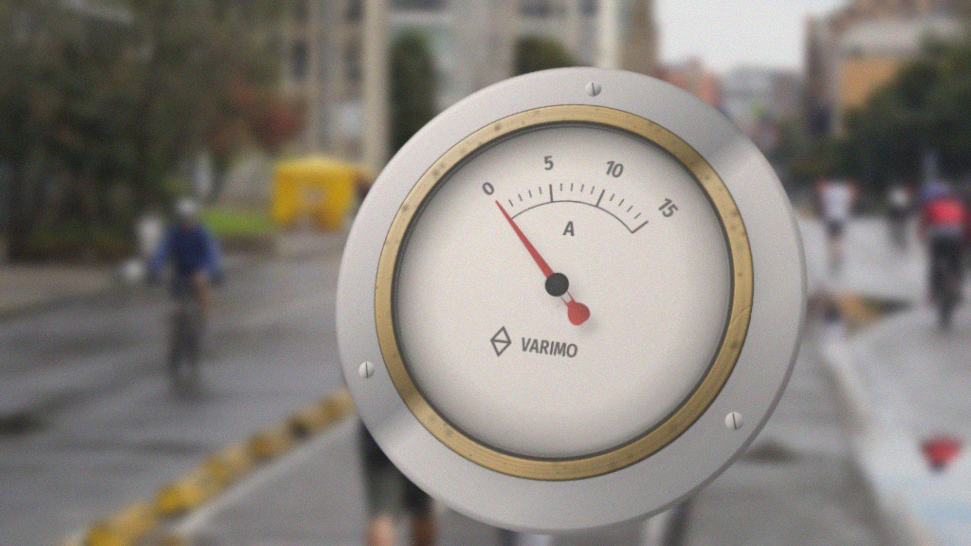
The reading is 0,A
